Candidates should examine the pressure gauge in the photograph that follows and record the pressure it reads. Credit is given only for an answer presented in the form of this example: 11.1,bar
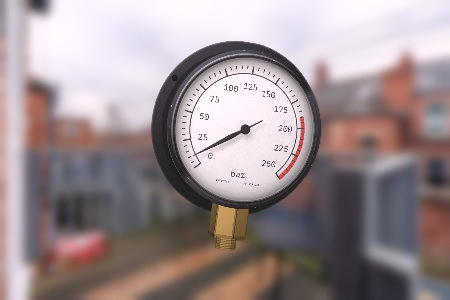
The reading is 10,bar
